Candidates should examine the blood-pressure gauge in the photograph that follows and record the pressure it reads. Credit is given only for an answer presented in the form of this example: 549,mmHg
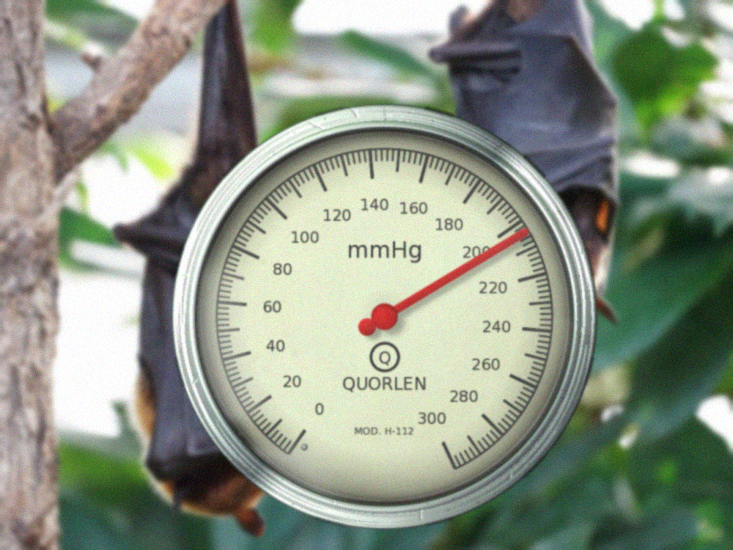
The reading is 204,mmHg
